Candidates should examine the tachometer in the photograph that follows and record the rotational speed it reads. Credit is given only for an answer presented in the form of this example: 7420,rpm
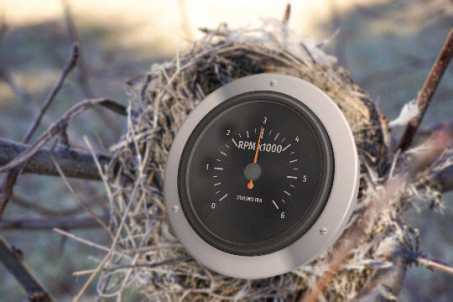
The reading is 3000,rpm
